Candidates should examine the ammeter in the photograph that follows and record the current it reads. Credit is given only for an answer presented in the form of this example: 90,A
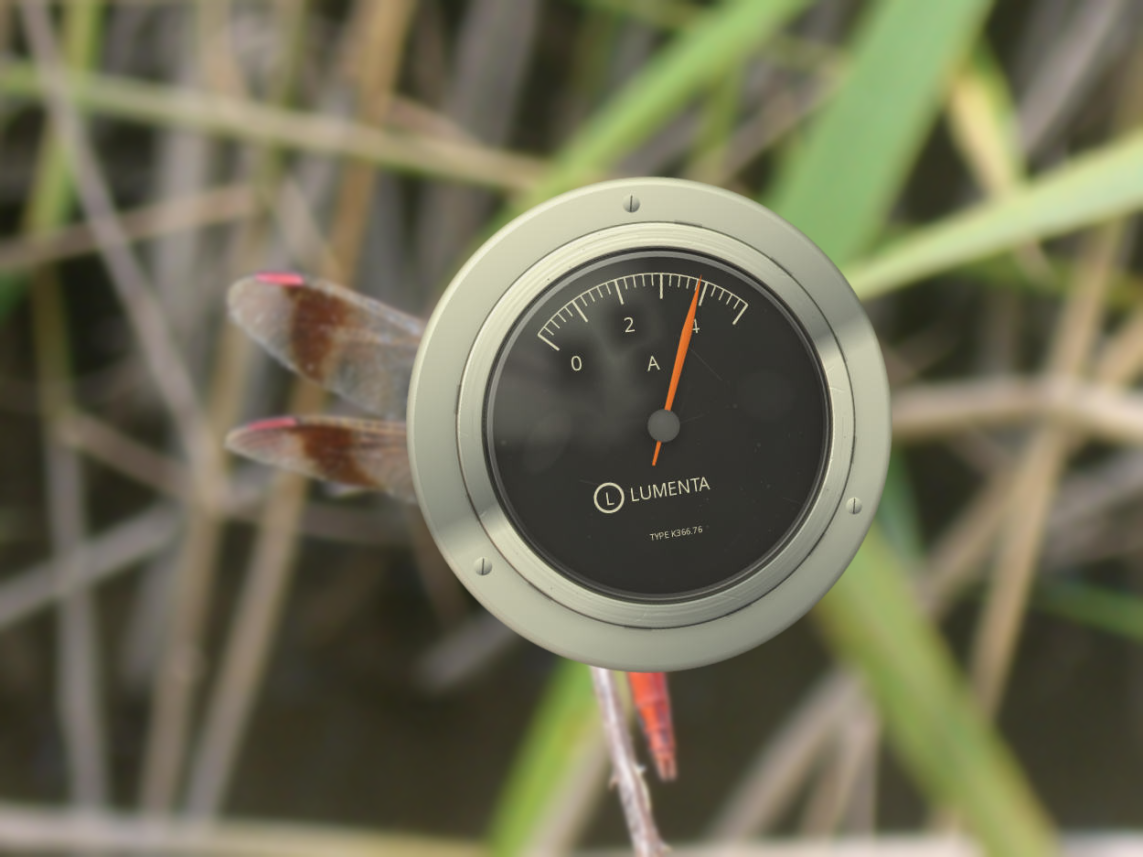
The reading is 3.8,A
